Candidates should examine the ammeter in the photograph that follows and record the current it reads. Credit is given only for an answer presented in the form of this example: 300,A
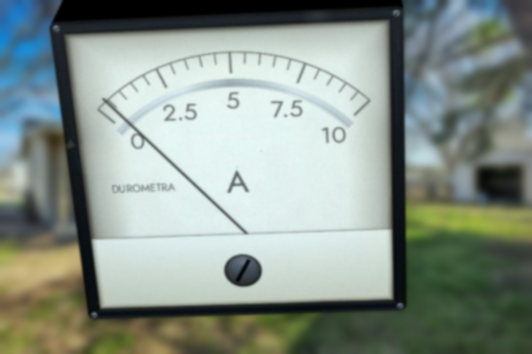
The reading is 0.5,A
